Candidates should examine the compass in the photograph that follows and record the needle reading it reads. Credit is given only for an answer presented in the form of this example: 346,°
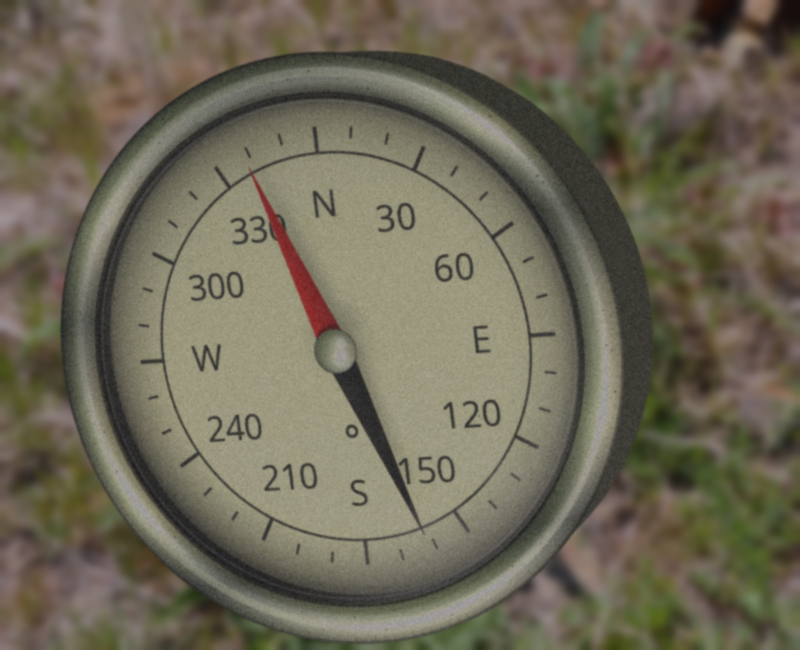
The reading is 340,°
